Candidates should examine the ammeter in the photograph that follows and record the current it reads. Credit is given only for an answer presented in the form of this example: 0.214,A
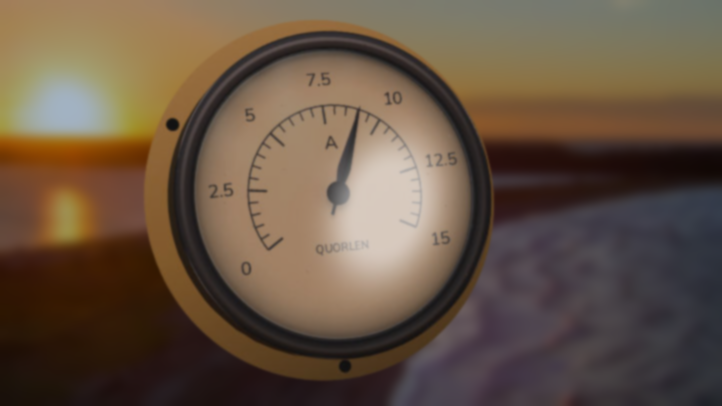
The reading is 9,A
